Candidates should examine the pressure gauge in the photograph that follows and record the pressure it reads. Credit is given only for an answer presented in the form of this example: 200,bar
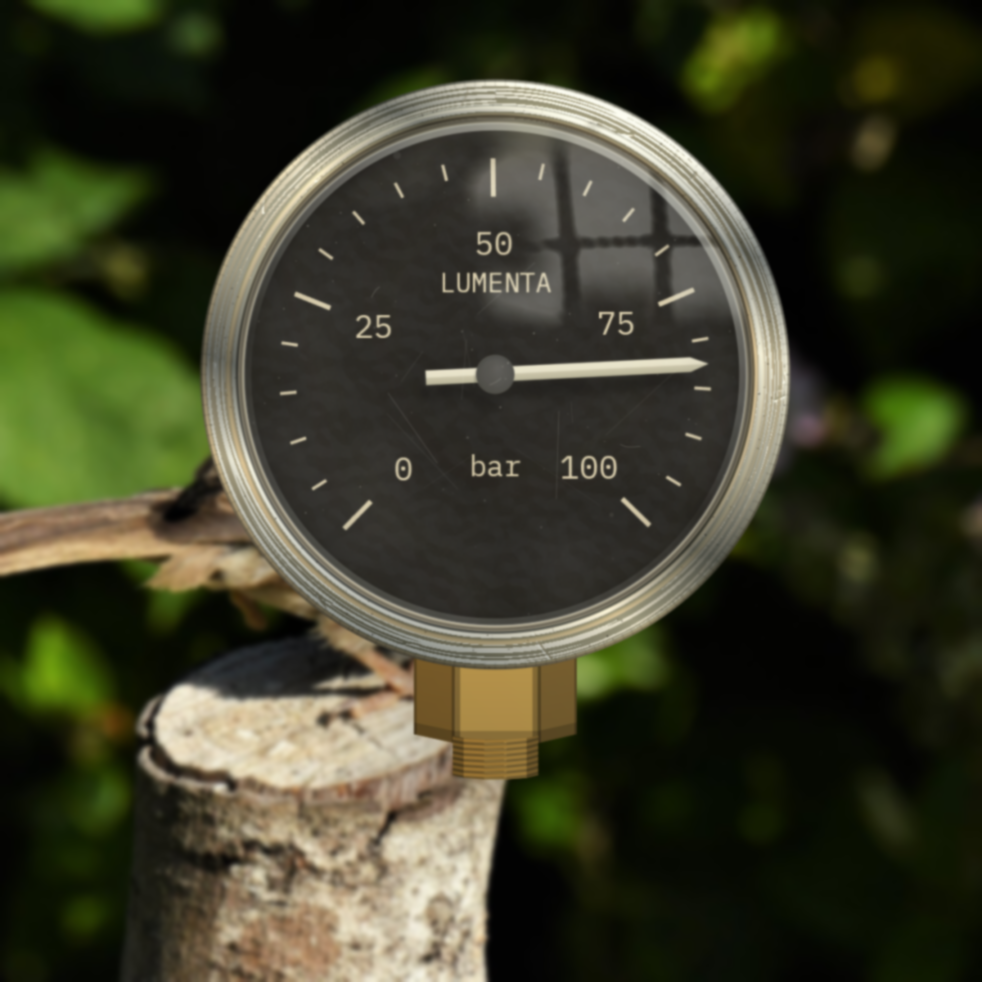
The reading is 82.5,bar
